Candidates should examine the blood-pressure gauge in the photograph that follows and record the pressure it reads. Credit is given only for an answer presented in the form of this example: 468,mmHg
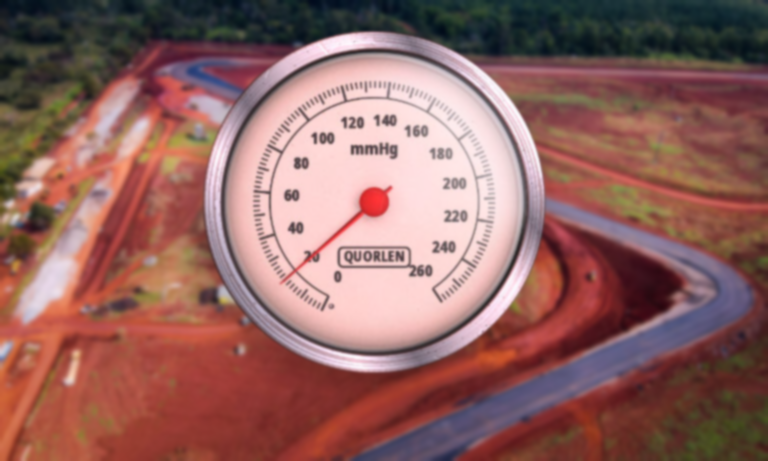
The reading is 20,mmHg
